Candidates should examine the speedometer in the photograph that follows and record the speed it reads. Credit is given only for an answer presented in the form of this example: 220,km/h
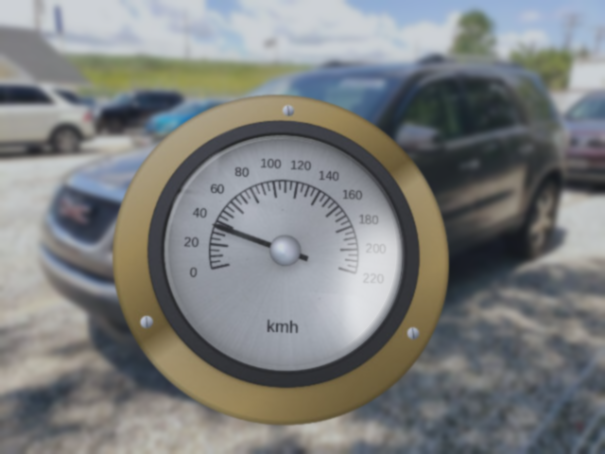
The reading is 35,km/h
